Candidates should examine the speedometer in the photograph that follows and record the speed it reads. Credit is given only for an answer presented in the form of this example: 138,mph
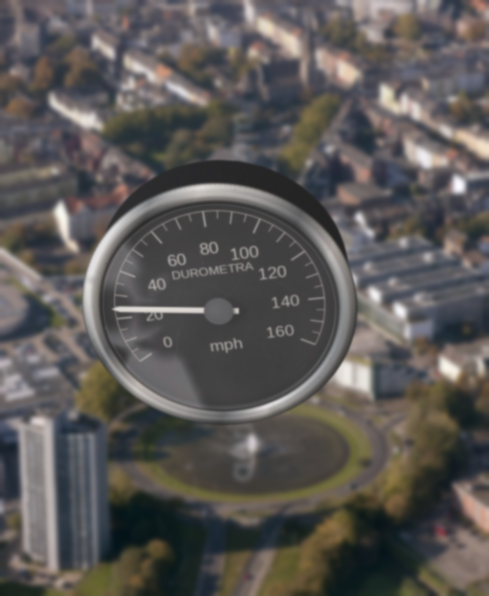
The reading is 25,mph
